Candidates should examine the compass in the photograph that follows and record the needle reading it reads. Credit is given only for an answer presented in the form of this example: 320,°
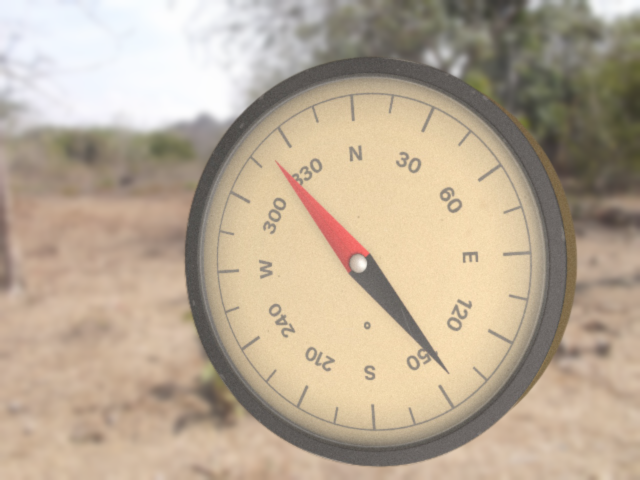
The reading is 322.5,°
